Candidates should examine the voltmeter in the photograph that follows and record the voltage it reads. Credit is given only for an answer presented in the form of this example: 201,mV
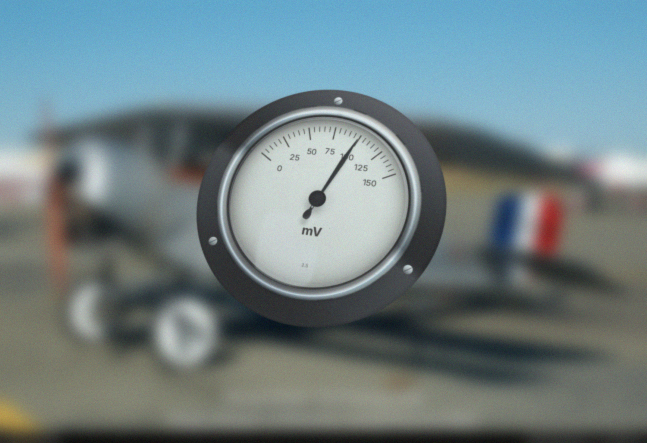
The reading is 100,mV
